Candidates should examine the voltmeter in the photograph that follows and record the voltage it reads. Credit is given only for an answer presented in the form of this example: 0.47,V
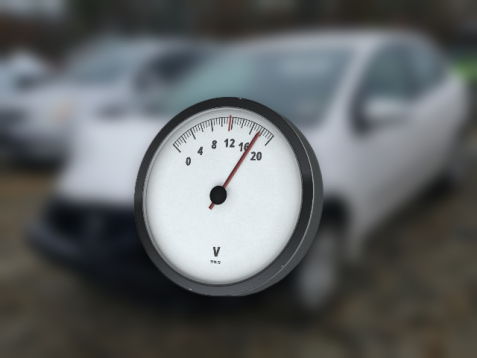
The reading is 18,V
